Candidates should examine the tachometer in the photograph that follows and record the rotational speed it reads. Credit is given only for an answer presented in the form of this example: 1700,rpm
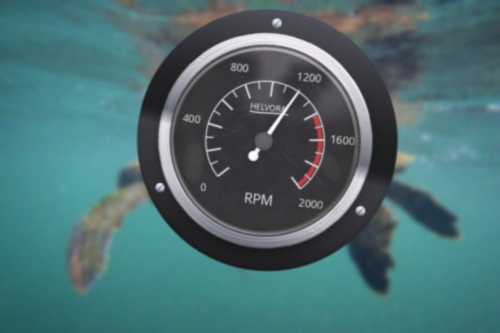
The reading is 1200,rpm
